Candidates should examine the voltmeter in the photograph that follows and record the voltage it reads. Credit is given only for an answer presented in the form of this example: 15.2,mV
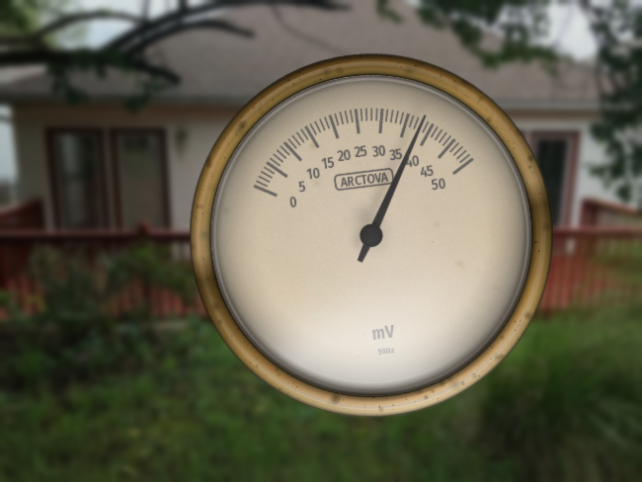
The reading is 38,mV
